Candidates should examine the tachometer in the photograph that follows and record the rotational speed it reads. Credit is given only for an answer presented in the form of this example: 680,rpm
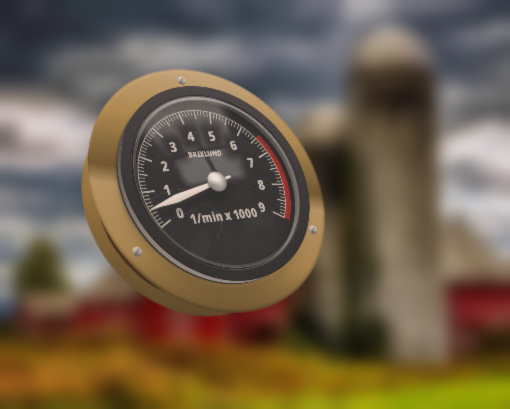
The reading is 500,rpm
